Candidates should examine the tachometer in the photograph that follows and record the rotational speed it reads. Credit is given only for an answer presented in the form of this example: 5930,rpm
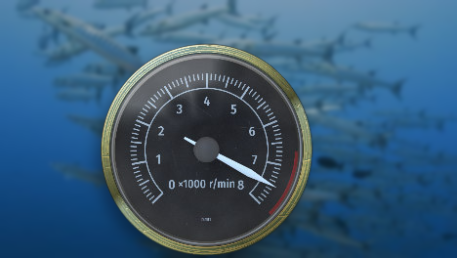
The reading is 7500,rpm
